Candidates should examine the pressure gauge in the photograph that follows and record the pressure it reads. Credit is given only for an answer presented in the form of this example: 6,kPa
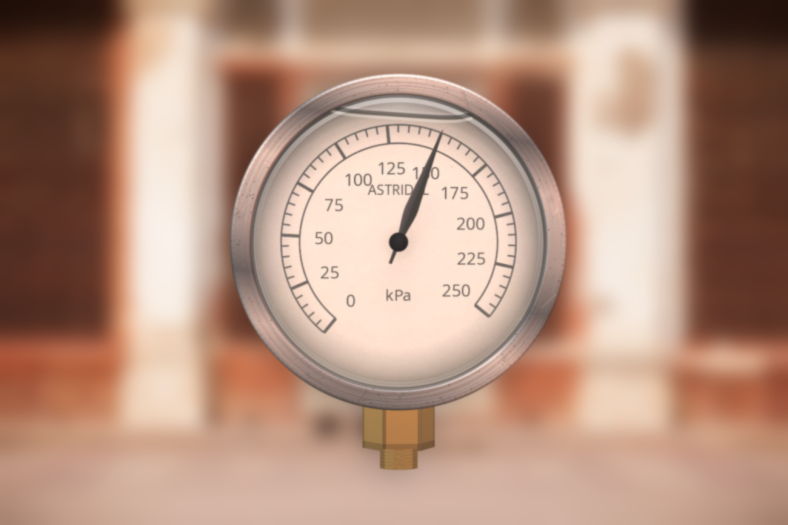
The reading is 150,kPa
